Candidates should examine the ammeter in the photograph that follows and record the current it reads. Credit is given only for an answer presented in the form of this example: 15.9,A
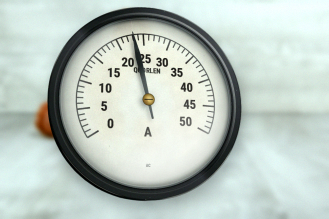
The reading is 23,A
